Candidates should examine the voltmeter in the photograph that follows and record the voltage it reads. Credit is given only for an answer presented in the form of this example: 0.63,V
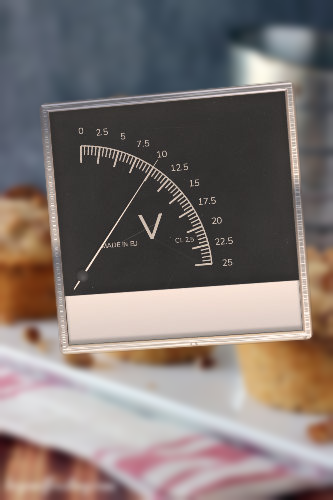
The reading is 10,V
